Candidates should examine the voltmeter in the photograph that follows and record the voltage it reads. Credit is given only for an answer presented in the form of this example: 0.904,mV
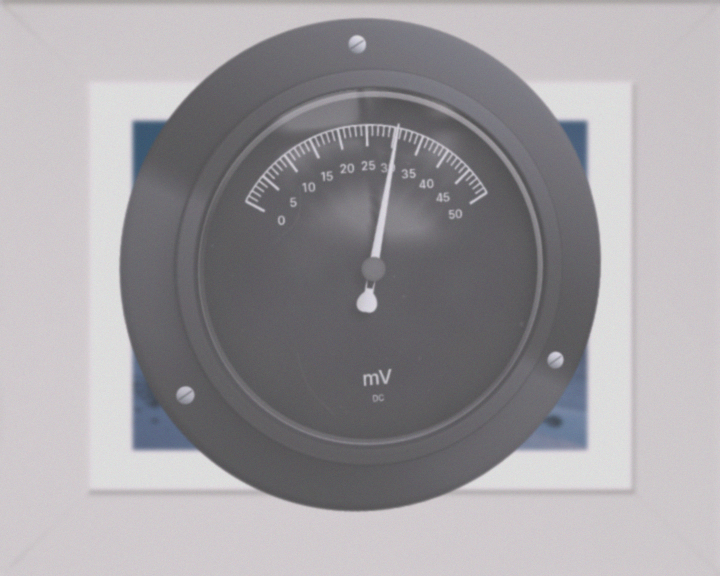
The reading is 30,mV
